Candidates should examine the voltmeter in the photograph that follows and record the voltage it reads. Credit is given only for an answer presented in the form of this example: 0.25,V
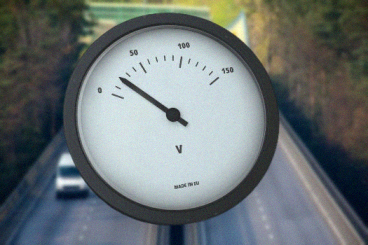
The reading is 20,V
